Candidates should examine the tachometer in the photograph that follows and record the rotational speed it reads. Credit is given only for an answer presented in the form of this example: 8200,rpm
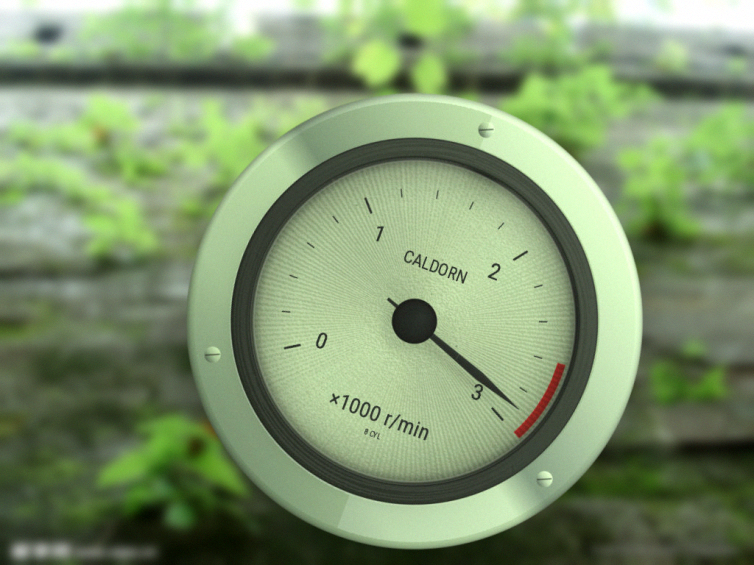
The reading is 2900,rpm
